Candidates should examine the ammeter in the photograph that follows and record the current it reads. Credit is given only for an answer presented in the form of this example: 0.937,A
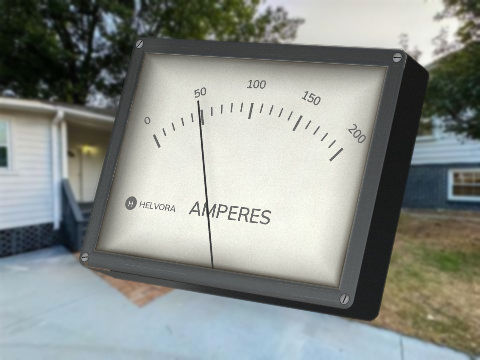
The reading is 50,A
